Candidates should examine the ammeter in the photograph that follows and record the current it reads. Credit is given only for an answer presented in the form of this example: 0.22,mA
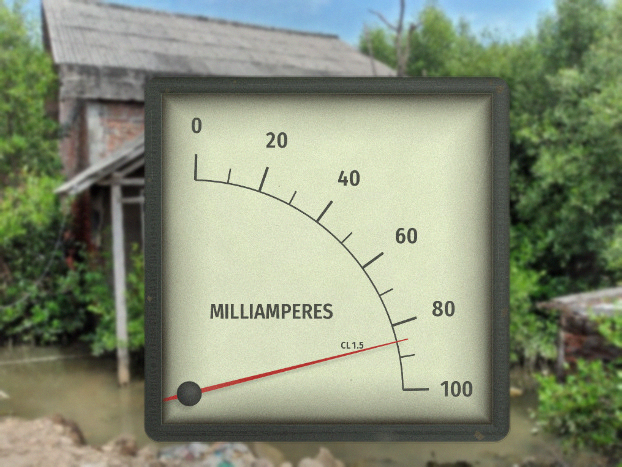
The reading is 85,mA
